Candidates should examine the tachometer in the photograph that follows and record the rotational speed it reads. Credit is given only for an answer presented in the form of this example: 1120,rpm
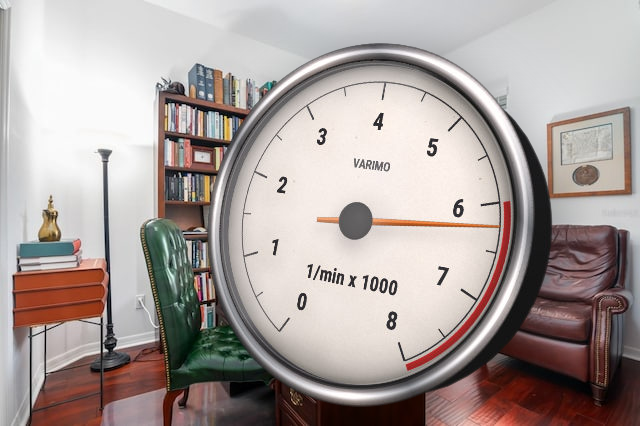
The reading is 6250,rpm
